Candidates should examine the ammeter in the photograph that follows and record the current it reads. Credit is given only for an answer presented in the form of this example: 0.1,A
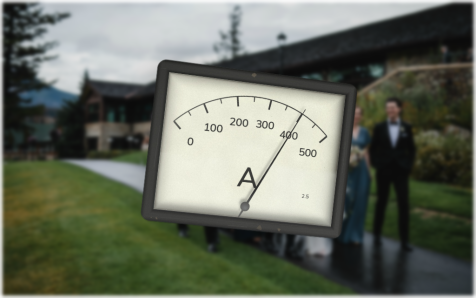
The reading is 400,A
